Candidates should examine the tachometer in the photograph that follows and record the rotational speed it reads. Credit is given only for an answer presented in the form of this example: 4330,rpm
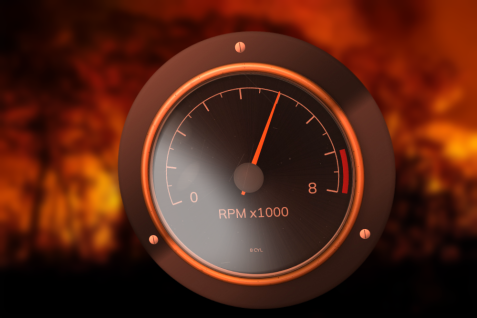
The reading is 5000,rpm
